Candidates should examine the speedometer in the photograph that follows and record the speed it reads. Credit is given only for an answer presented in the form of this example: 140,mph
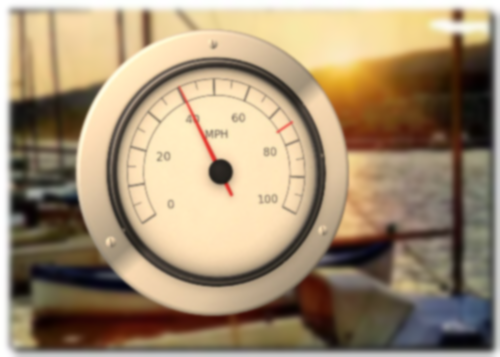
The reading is 40,mph
